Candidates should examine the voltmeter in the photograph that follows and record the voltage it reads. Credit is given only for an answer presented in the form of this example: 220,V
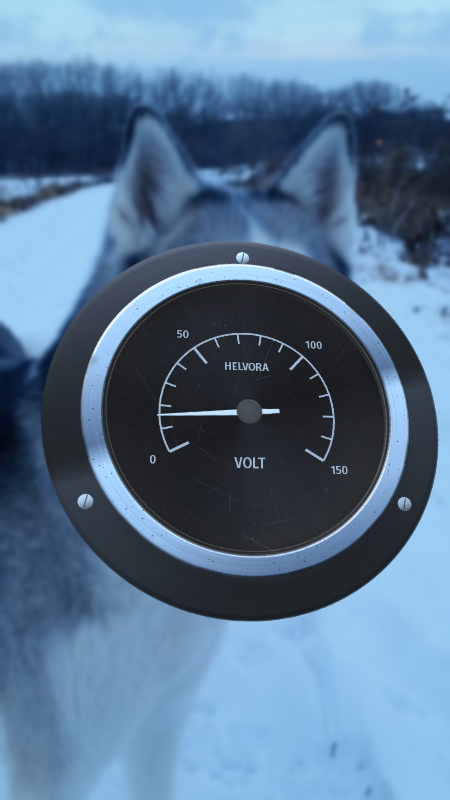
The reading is 15,V
